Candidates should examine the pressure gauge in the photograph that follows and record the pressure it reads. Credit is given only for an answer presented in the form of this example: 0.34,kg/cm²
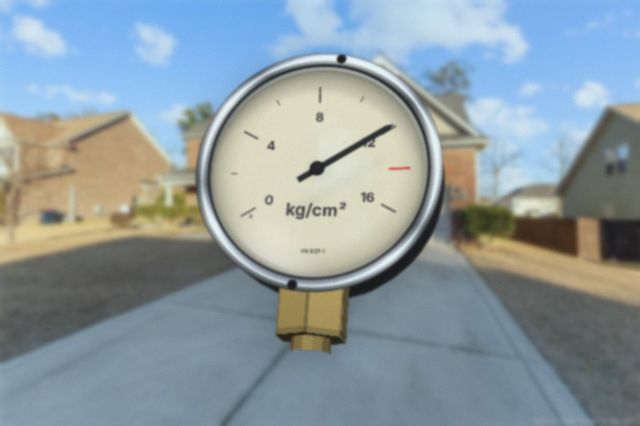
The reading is 12,kg/cm²
